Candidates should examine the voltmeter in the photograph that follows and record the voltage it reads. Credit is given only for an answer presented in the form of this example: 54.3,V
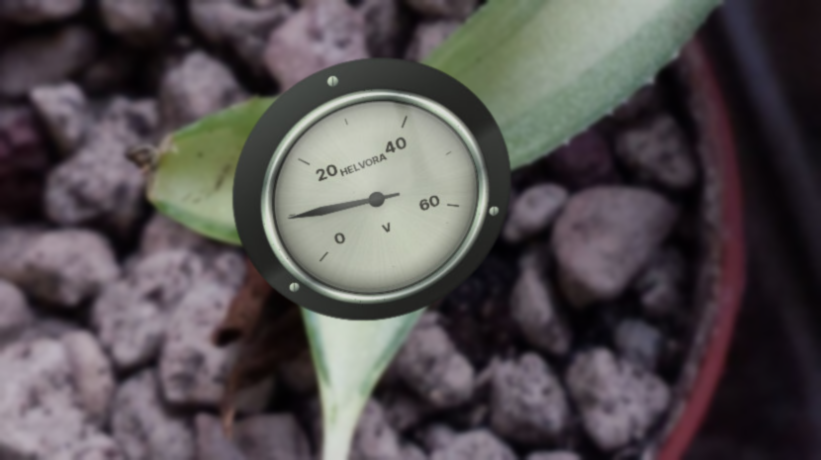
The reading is 10,V
